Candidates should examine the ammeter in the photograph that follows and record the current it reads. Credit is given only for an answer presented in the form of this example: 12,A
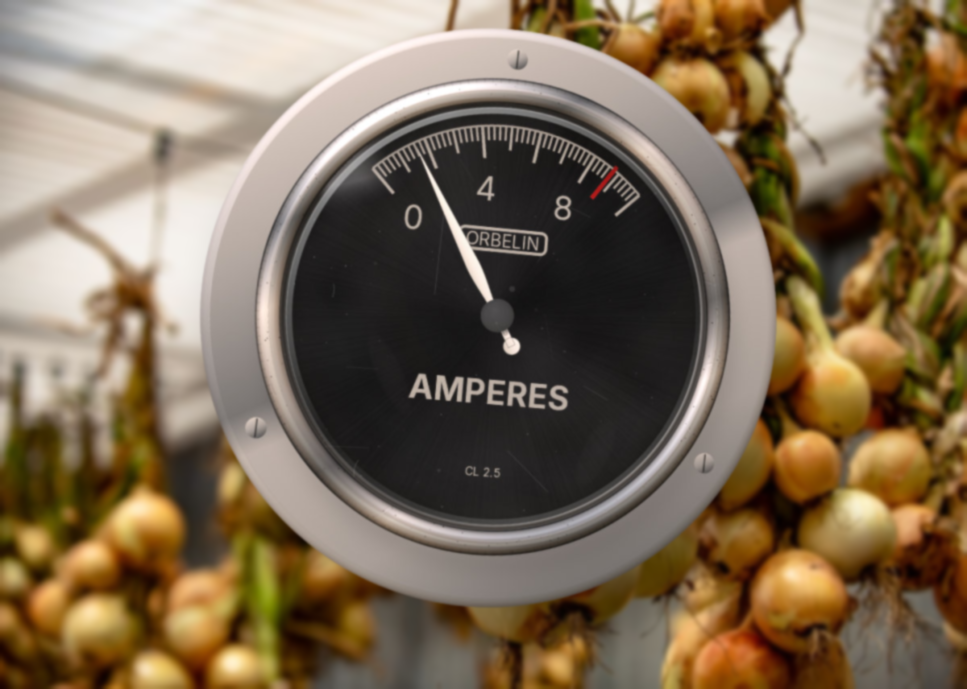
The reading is 1.6,A
